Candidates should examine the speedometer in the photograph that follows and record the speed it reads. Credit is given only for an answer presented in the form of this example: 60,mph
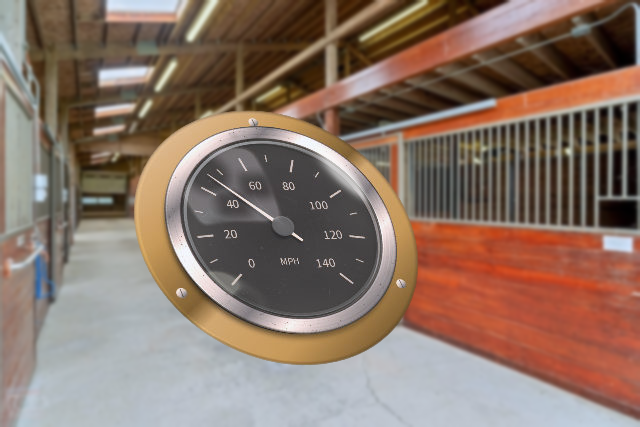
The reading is 45,mph
